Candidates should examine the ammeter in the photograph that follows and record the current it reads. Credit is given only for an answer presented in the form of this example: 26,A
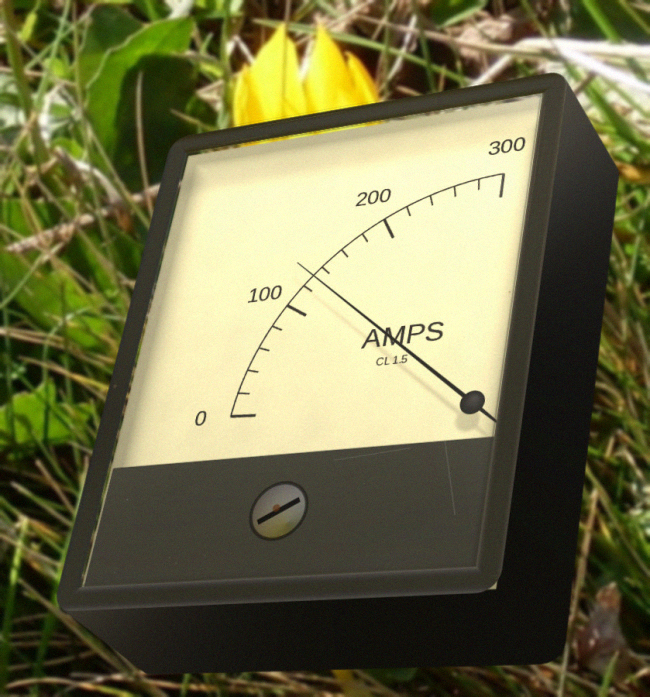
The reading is 130,A
